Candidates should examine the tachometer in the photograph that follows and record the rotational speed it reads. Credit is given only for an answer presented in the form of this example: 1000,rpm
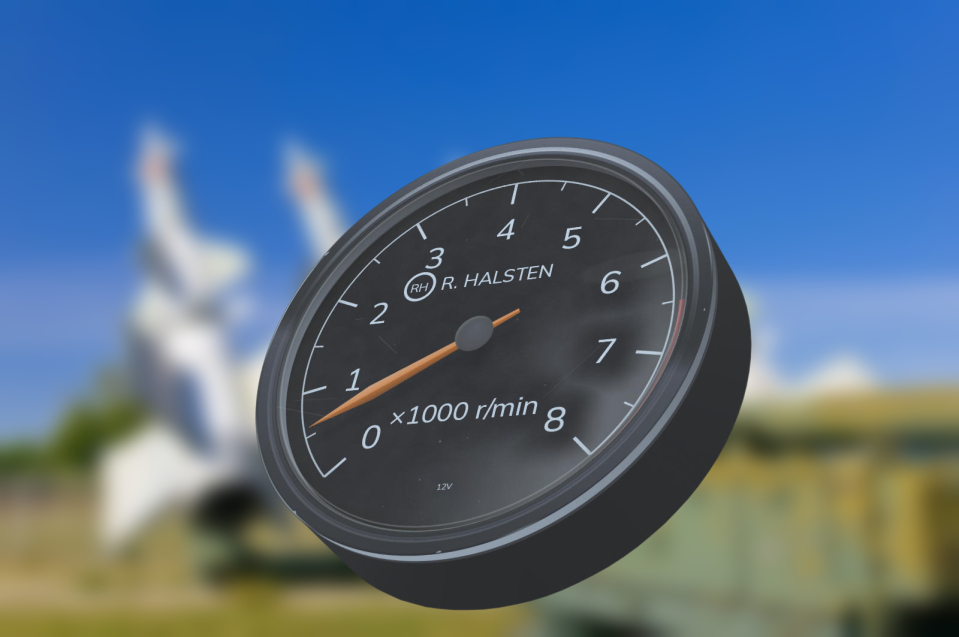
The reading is 500,rpm
